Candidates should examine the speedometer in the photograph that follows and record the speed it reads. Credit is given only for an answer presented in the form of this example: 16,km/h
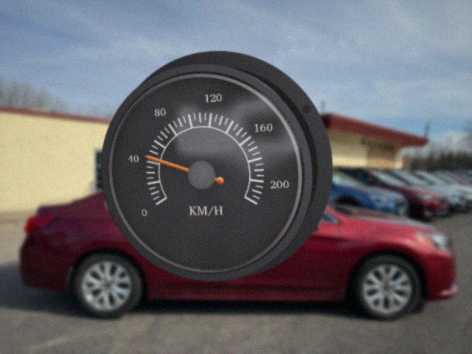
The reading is 45,km/h
